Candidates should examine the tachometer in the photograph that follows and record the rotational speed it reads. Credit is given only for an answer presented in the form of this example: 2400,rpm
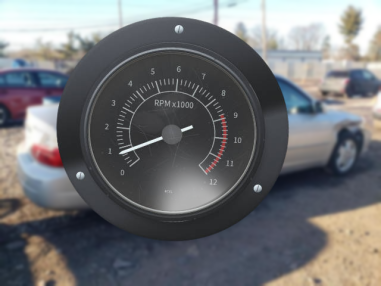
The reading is 800,rpm
